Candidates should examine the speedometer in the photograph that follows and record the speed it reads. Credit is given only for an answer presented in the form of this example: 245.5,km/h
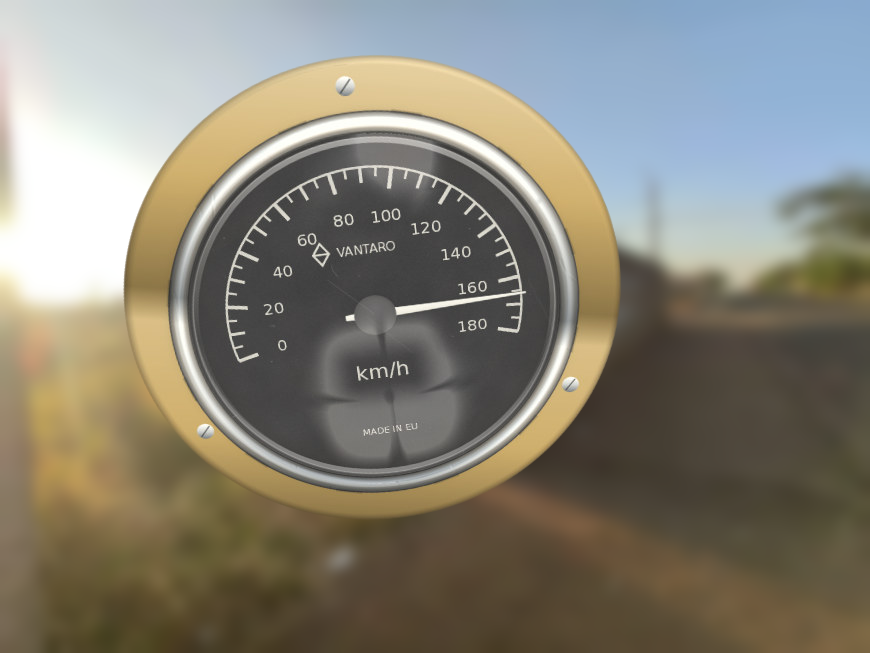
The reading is 165,km/h
